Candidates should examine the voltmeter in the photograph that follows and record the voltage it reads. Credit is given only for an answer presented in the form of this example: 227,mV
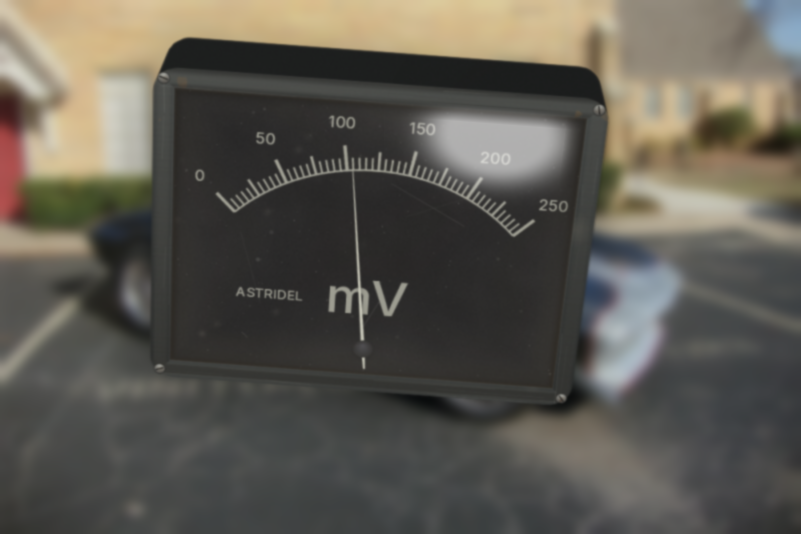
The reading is 105,mV
